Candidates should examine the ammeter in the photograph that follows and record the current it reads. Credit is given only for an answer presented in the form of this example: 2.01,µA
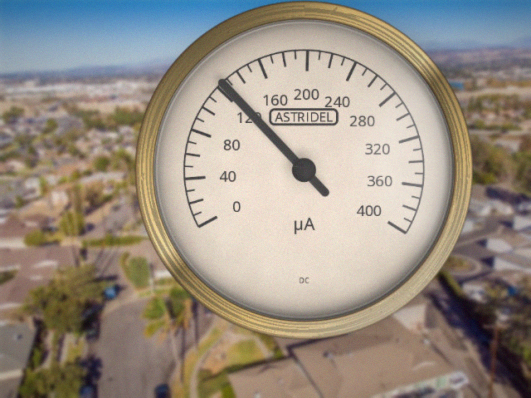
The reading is 125,µA
